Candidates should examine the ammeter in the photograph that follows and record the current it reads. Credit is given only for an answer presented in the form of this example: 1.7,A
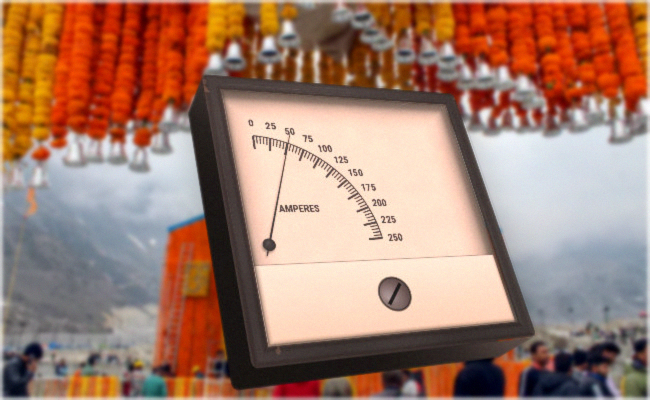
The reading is 50,A
